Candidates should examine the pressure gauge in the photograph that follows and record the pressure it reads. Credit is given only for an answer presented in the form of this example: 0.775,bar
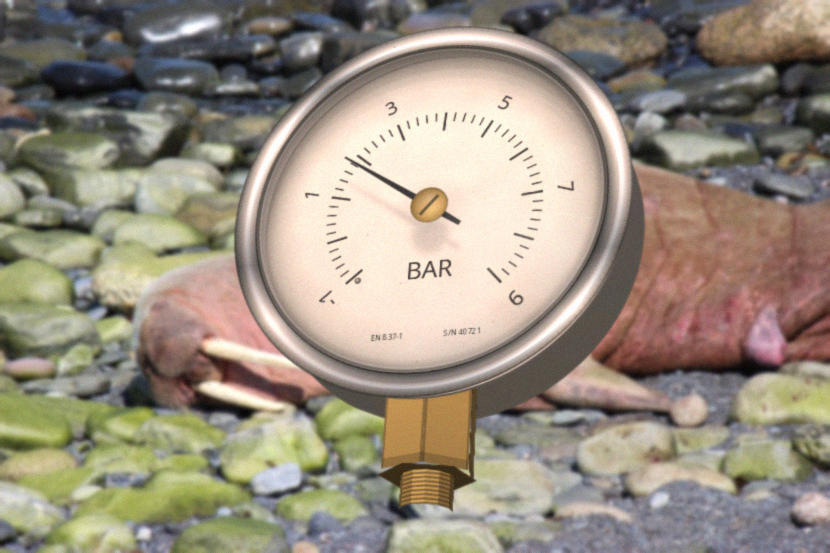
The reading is 1.8,bar
